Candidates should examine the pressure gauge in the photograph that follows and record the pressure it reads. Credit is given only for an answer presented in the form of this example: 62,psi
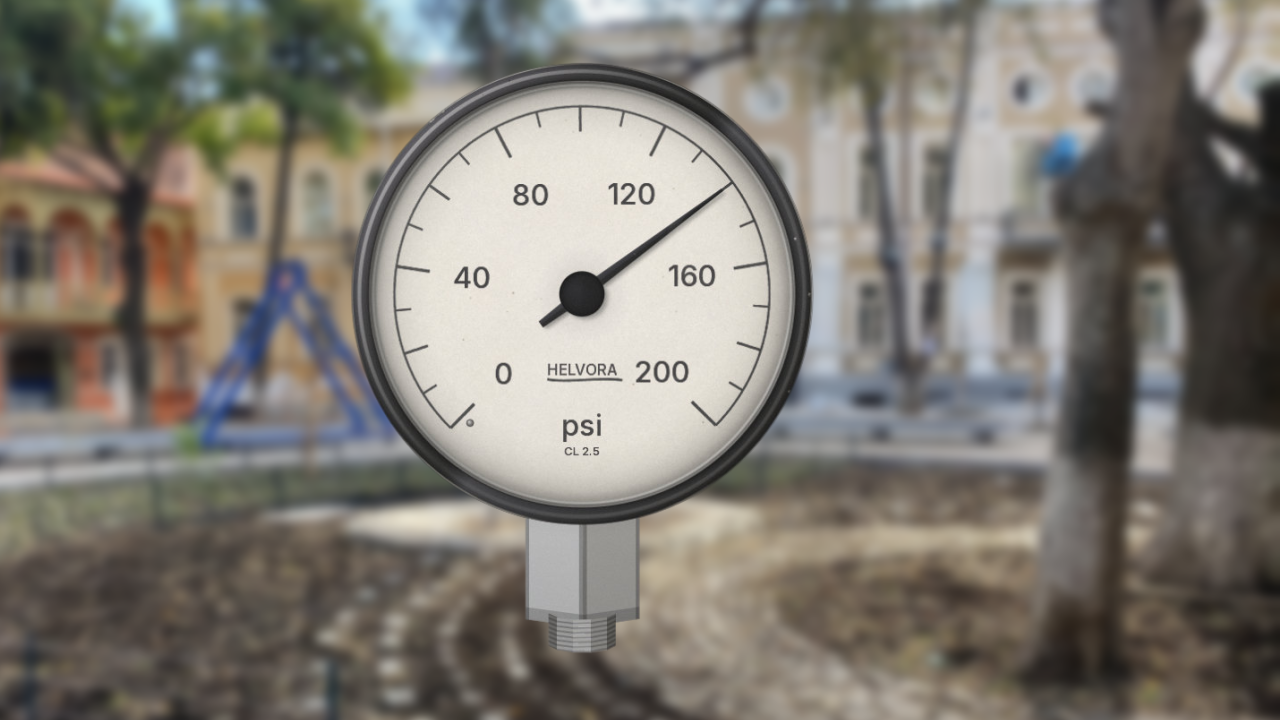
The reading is 140,psi
